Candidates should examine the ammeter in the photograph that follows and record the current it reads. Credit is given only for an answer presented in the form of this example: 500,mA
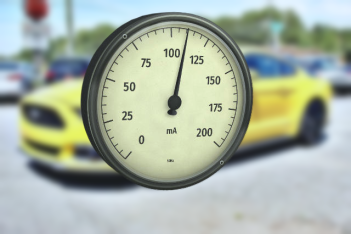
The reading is 110,mA
